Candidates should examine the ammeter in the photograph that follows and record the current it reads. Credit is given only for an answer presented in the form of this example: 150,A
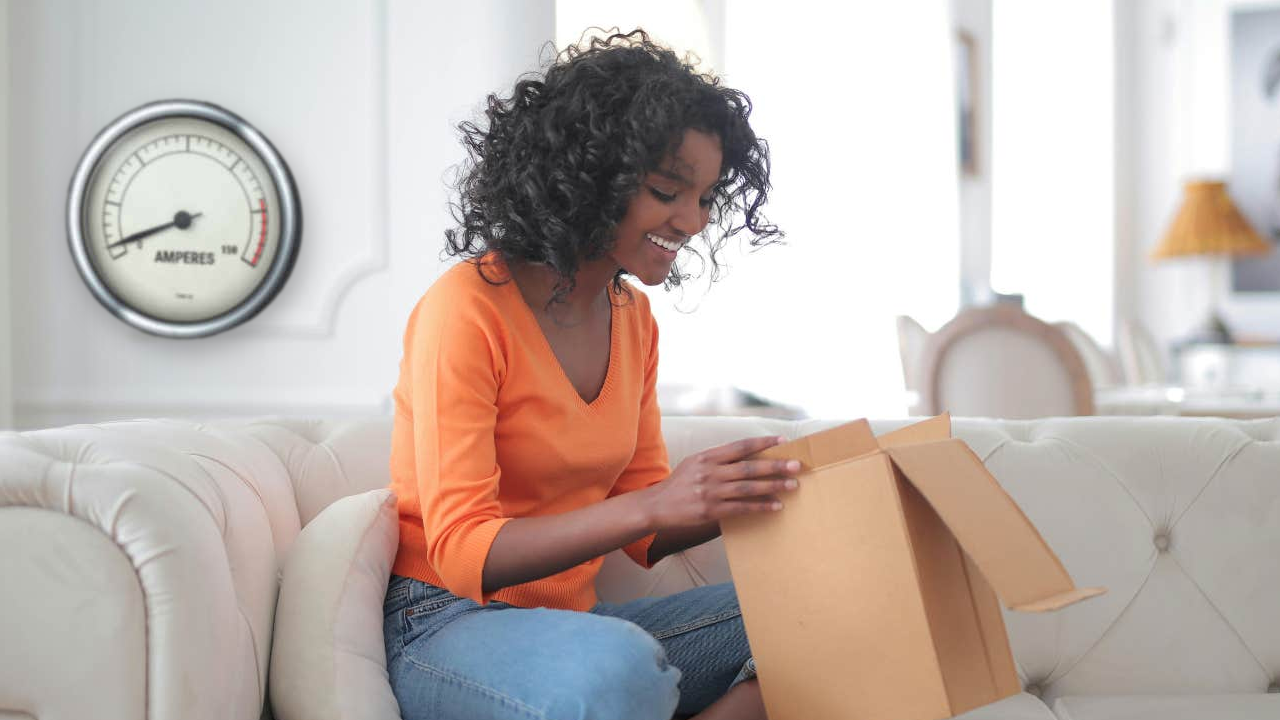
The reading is 5,A
